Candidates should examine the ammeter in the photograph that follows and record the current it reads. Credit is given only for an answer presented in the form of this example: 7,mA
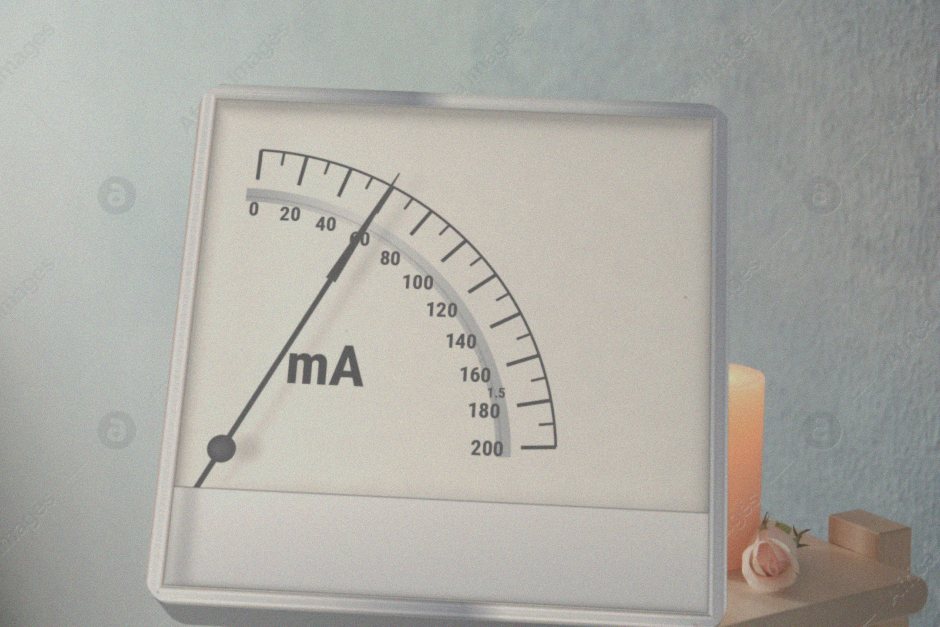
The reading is 60,mA
